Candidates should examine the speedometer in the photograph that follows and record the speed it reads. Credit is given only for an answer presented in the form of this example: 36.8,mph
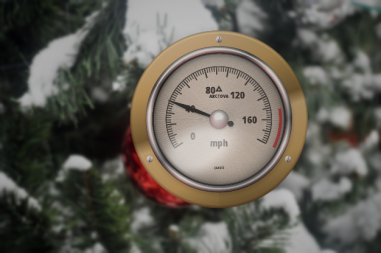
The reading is 40,mph
